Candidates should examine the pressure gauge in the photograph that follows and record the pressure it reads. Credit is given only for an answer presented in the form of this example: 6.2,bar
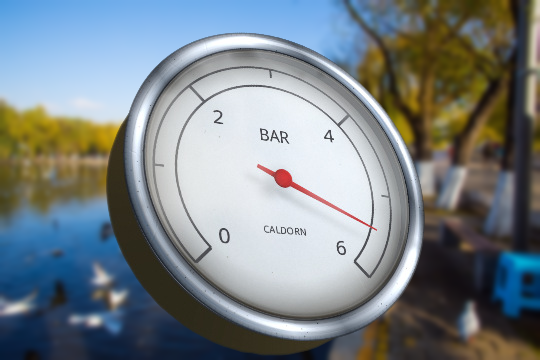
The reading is 5.5,bar
